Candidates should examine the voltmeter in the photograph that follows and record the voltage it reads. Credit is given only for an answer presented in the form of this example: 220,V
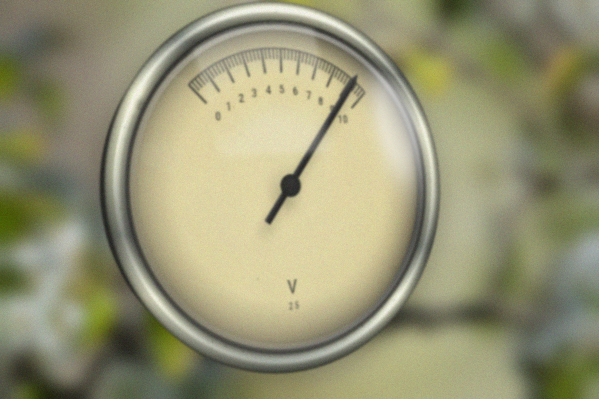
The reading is 9,V
